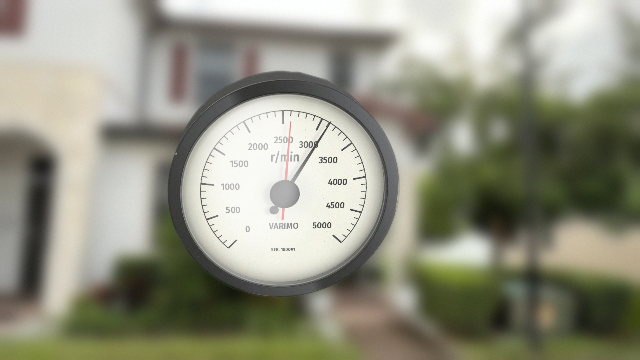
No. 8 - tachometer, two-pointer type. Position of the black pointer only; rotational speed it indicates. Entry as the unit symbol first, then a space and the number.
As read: rpm 3100
